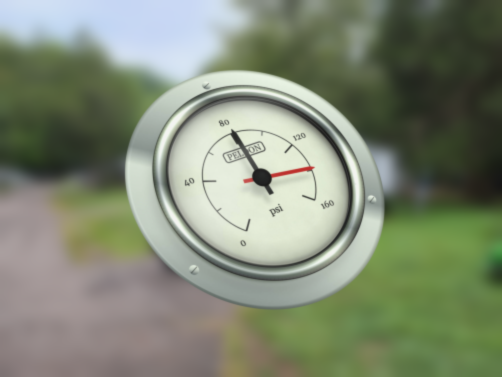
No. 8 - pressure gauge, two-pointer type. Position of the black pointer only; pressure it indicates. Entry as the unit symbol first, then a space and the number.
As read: psi 80
